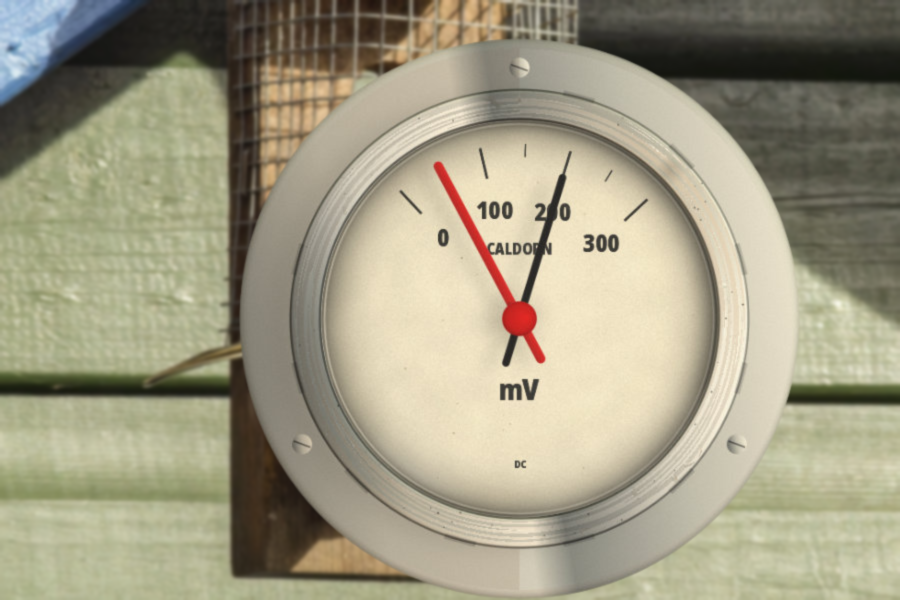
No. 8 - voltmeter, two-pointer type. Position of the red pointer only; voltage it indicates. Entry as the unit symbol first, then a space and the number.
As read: mV 50
